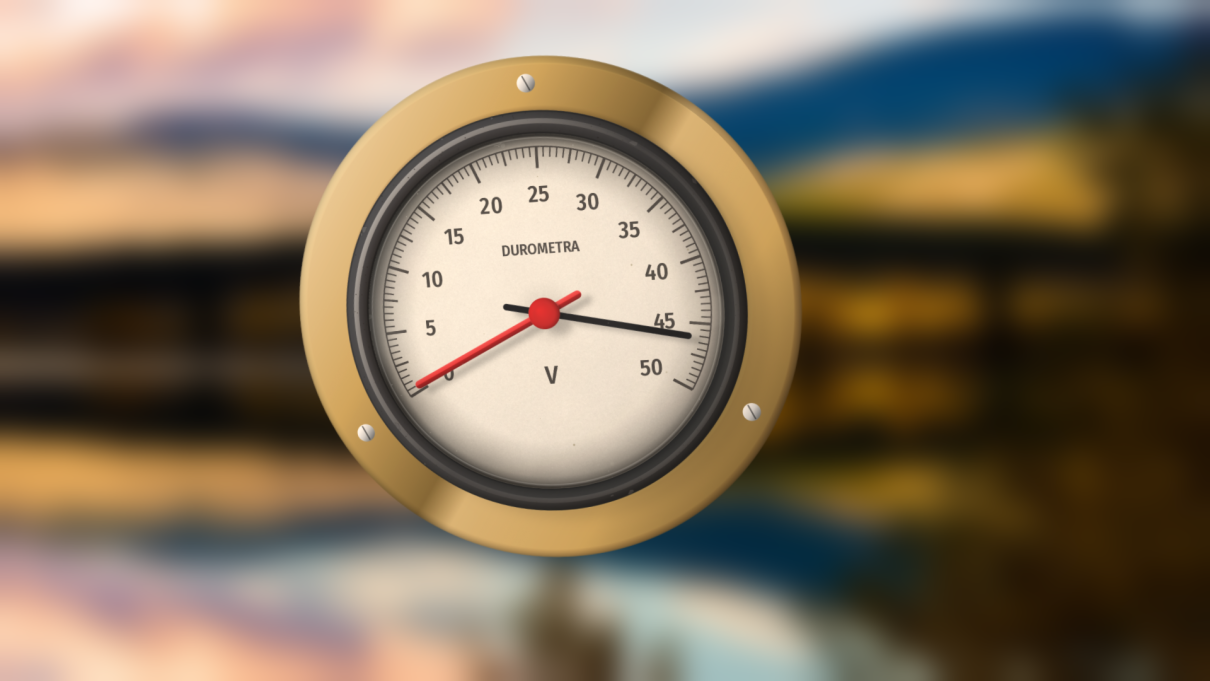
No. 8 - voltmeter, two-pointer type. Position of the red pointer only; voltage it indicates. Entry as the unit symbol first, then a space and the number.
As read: V 0.5
